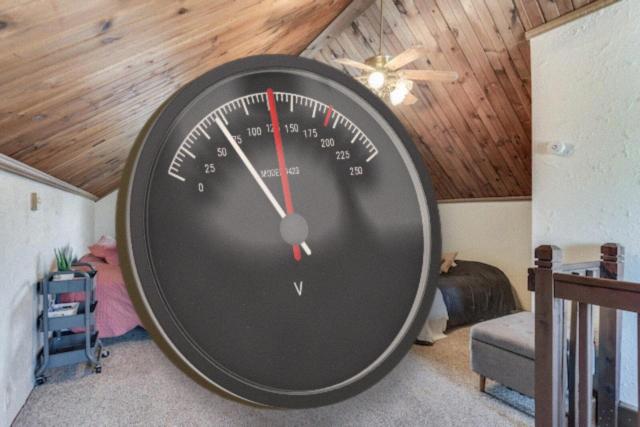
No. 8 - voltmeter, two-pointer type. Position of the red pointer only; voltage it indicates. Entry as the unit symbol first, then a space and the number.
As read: V 125
